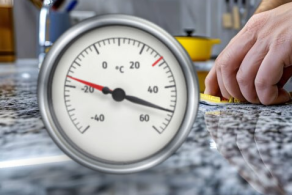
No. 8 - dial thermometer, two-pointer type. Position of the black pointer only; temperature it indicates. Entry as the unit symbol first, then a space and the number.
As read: °C 50
